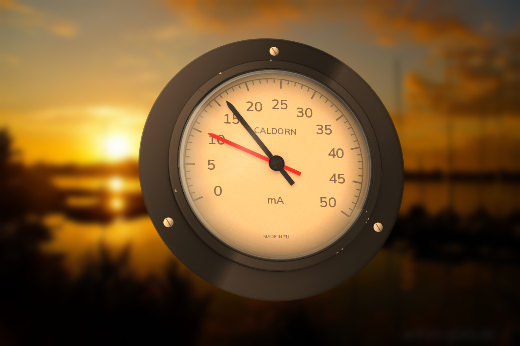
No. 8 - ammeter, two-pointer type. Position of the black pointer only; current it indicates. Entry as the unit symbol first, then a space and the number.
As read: mA 16
